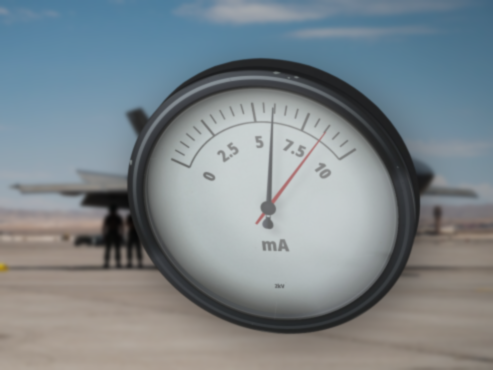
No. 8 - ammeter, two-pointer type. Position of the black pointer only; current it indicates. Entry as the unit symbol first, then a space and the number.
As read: mA 6
